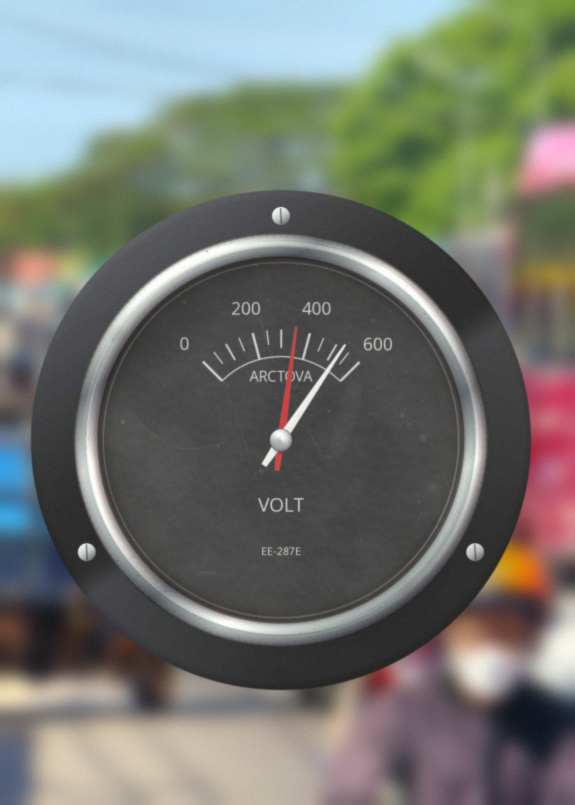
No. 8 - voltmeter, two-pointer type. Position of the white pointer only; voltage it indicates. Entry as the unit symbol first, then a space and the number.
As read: V 525
